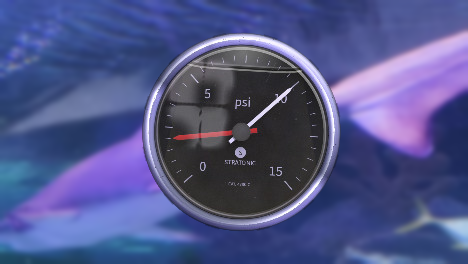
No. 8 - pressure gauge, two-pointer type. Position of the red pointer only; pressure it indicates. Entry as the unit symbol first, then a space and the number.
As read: psi 2
